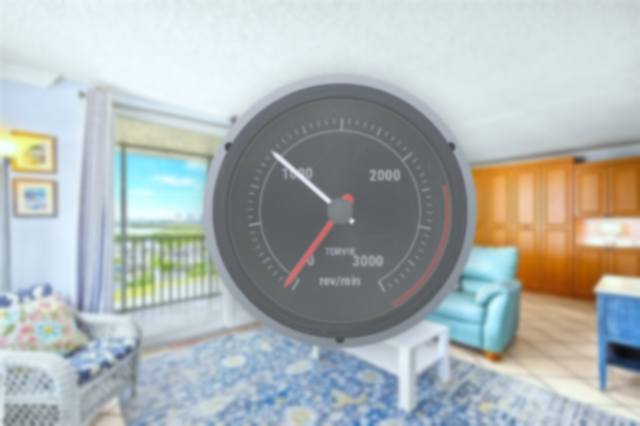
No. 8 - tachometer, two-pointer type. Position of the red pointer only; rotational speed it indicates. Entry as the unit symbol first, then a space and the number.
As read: rpm 50
